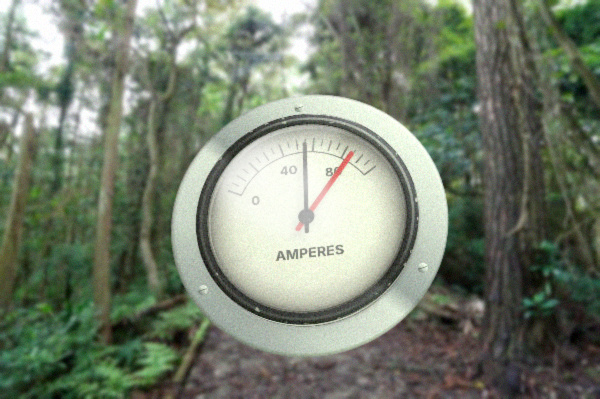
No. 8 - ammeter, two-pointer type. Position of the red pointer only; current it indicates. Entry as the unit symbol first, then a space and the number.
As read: A 85
